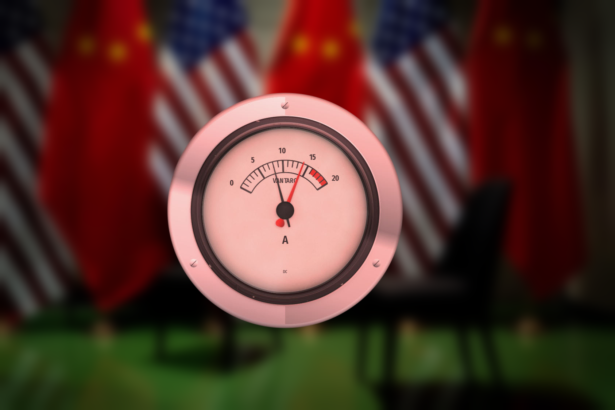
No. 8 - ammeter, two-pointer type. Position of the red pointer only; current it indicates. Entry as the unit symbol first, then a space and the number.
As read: A 14
